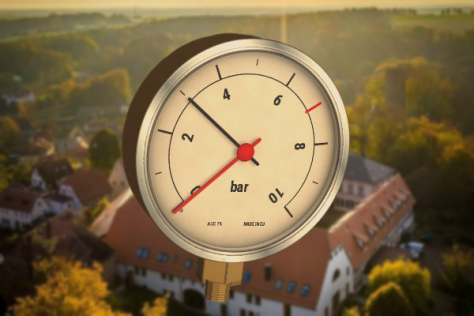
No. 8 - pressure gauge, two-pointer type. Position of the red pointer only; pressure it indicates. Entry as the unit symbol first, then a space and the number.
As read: bar 0
